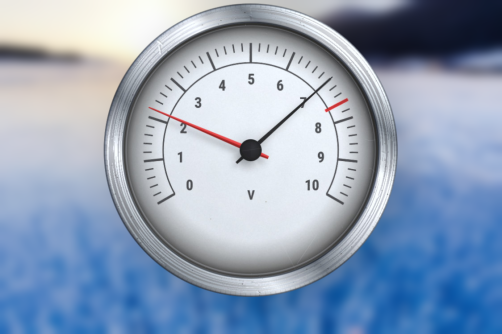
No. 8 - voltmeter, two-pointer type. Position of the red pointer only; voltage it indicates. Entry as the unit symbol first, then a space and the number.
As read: V 2.2
